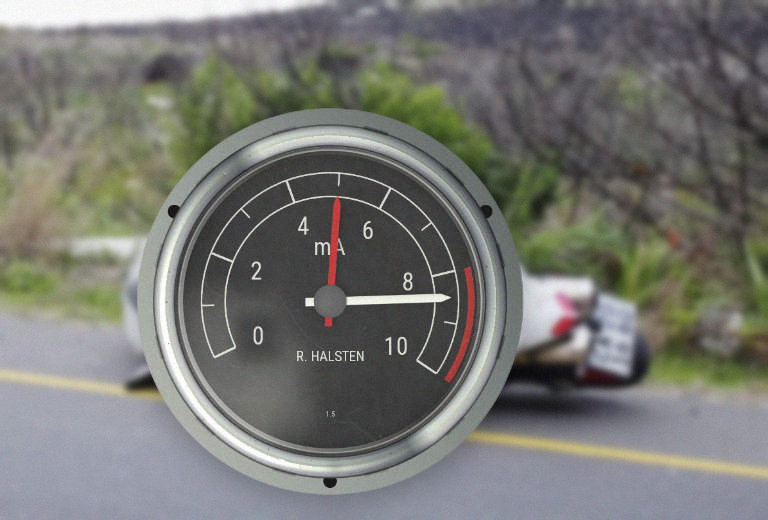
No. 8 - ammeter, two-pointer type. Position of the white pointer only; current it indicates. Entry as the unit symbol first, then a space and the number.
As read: mA 8.5
